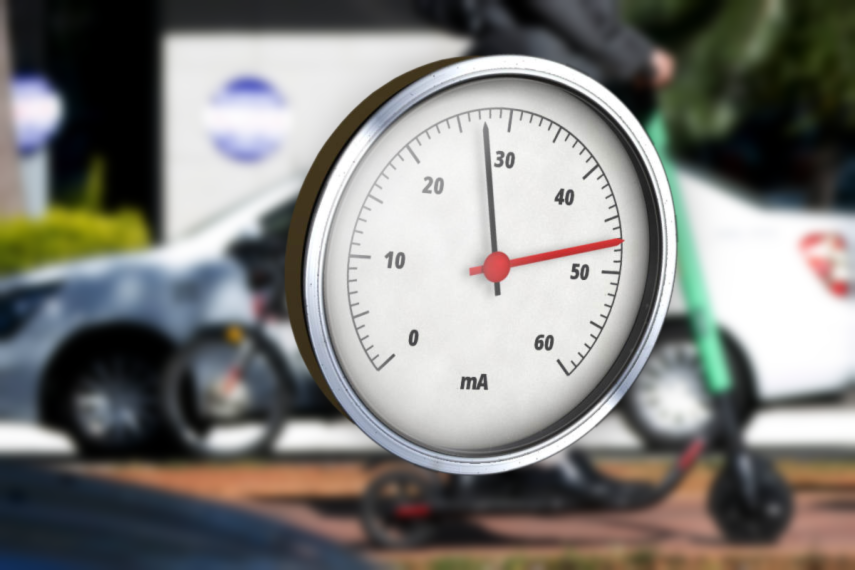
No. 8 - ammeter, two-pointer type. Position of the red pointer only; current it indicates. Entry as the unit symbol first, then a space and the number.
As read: mA 47
